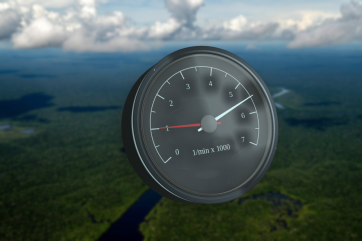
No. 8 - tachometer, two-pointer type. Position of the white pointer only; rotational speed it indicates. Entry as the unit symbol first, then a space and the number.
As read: rpm 5500
